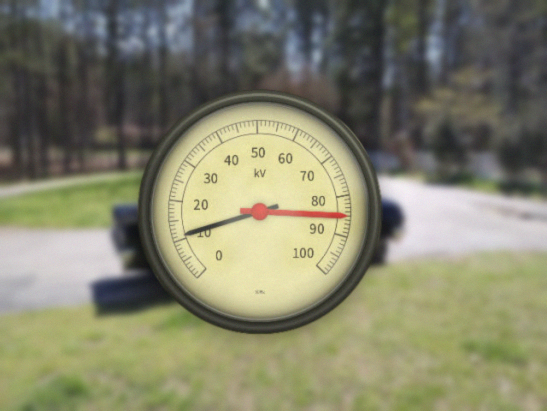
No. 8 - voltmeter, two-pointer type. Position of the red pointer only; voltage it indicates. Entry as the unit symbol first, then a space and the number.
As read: kV 85
